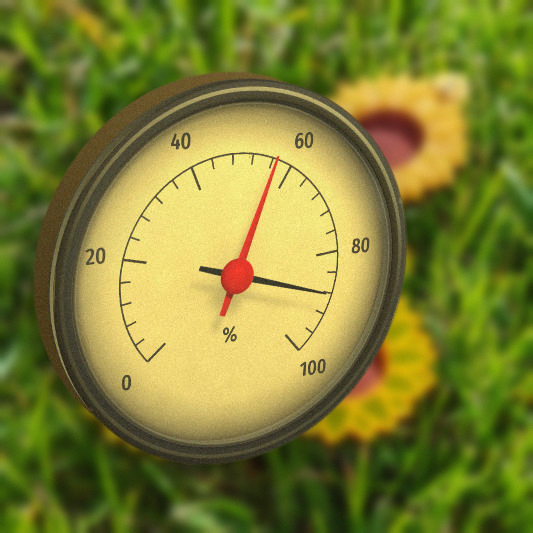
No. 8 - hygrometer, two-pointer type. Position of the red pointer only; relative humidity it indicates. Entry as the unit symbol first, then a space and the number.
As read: % 56
